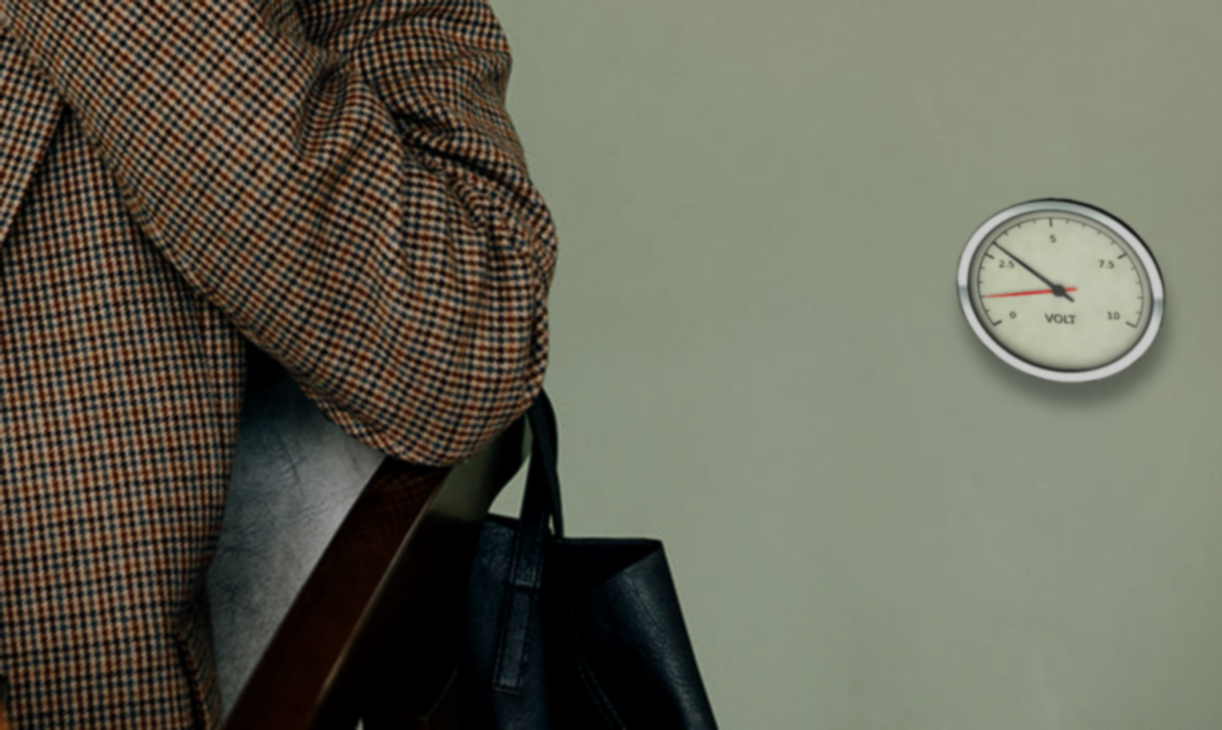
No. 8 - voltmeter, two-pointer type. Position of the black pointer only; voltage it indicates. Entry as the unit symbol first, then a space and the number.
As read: V 3
